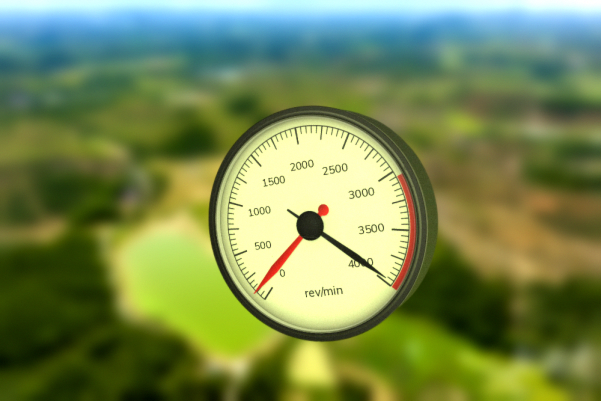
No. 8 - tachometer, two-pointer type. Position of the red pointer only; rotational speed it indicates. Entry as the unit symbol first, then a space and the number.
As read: rpm 100
